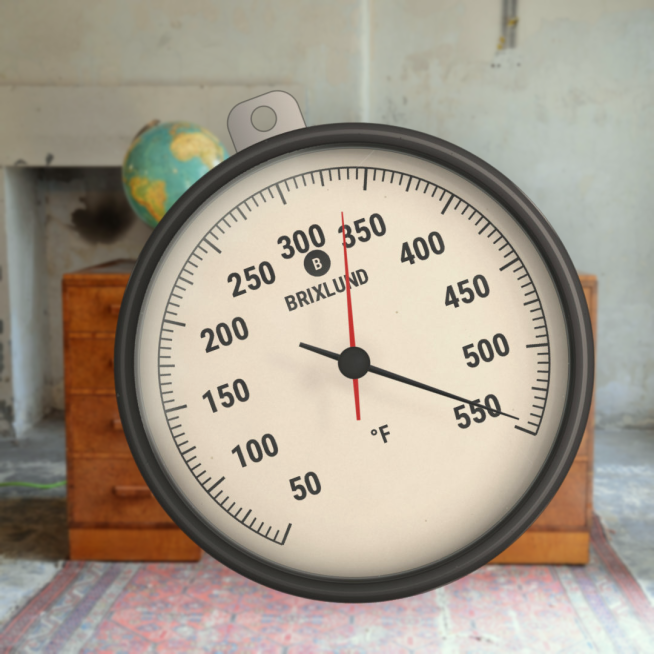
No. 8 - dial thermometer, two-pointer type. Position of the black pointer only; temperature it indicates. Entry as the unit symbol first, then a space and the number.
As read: °F 545
